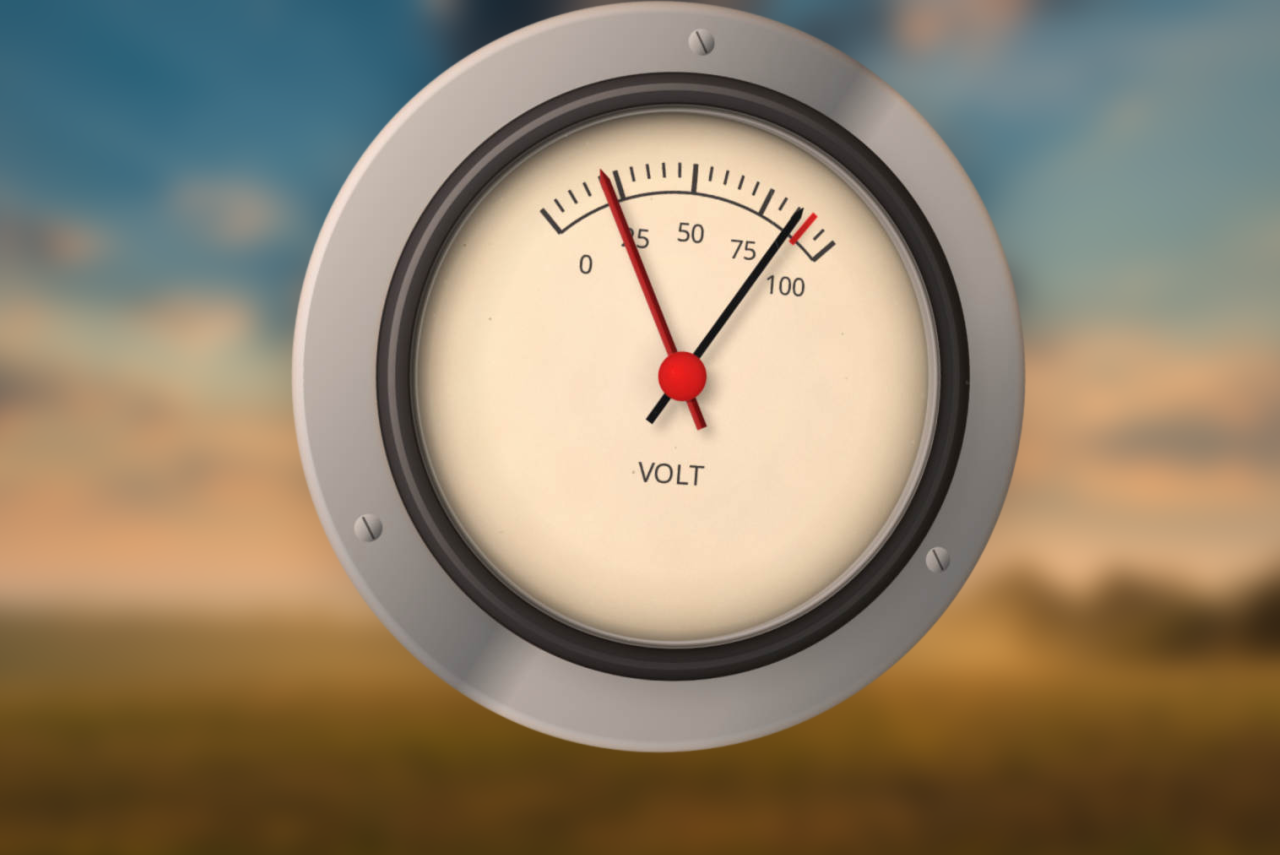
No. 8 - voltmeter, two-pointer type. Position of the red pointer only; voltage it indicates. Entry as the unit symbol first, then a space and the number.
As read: V 20
